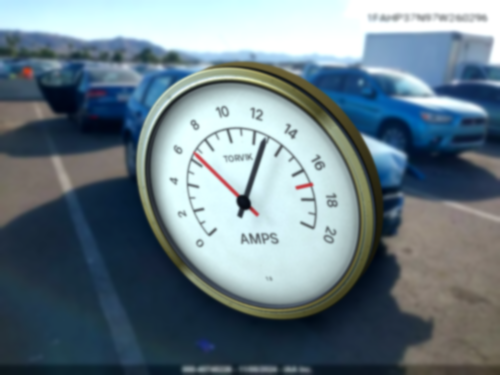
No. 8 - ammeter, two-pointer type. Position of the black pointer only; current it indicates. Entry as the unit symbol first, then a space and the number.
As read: A 13
